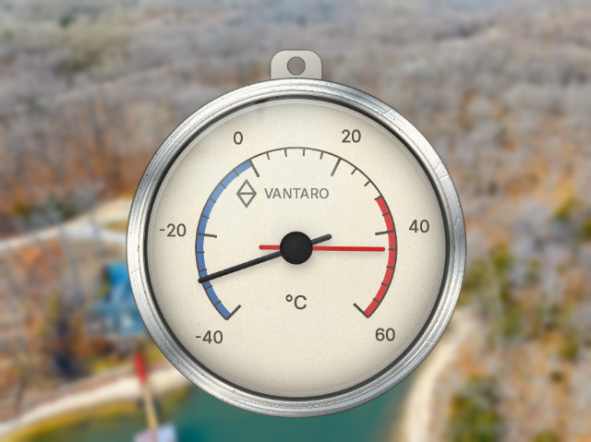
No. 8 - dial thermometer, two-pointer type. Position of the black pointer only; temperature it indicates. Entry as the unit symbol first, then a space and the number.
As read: °C -30
